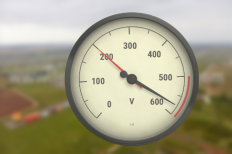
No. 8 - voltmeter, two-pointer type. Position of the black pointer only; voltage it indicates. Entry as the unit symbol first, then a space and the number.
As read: V 575
